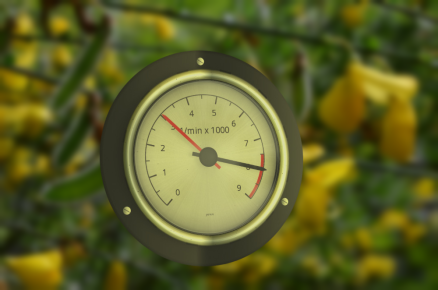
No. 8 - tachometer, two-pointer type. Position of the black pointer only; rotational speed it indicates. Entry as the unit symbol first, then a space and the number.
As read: rpm 8000
